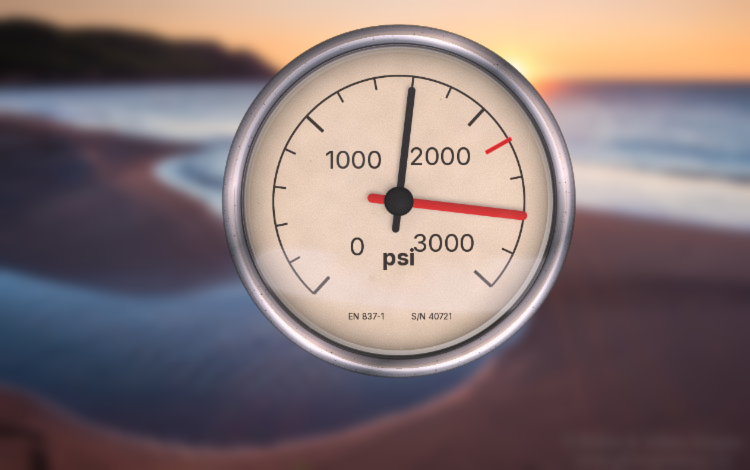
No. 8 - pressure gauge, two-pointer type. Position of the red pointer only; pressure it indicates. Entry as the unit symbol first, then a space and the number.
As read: psi 2600
